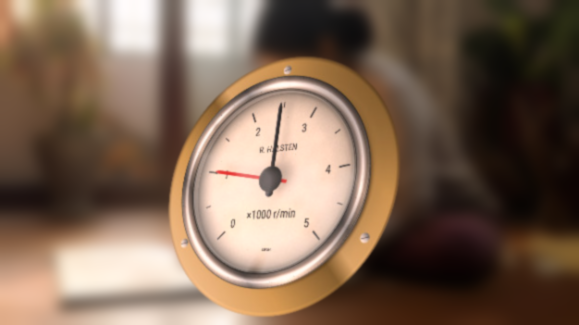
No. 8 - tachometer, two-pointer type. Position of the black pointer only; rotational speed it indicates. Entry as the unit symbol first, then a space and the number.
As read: rpm 2500
